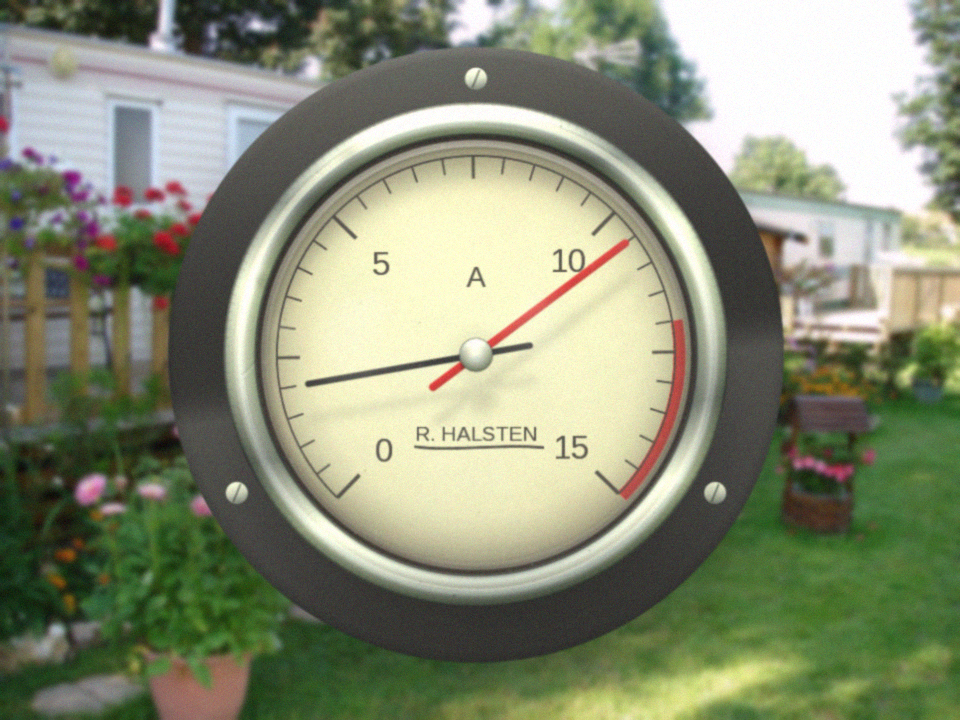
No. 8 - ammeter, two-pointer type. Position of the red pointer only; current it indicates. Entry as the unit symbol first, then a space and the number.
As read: A 10.5
